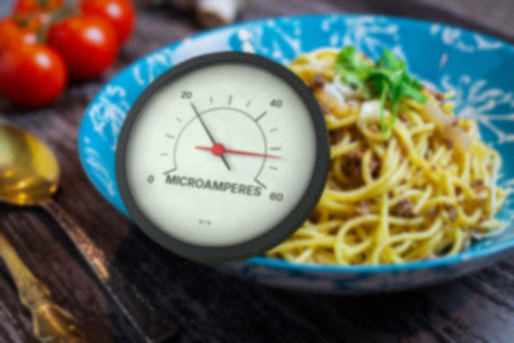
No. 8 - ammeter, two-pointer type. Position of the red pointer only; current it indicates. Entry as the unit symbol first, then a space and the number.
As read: µA 52.5
